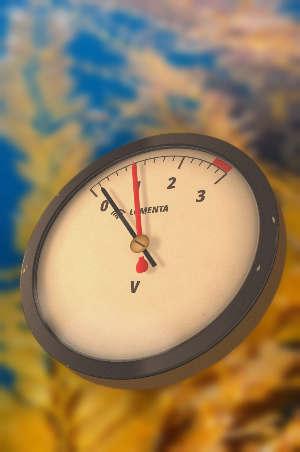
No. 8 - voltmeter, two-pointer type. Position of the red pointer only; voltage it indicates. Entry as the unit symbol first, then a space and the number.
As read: V 1
